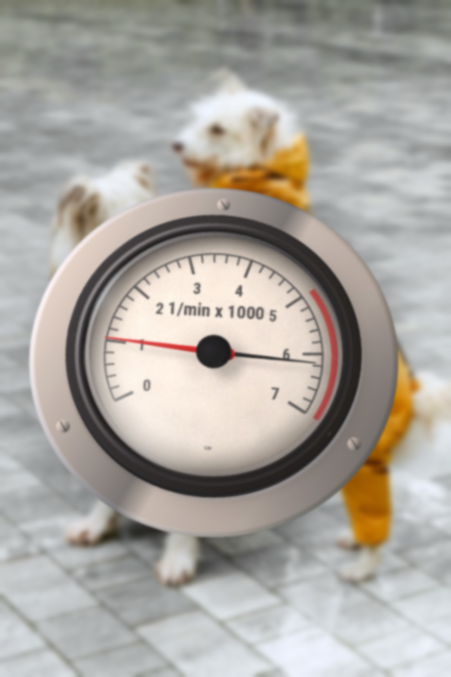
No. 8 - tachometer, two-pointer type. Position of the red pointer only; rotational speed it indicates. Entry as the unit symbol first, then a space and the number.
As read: rpm 1000
